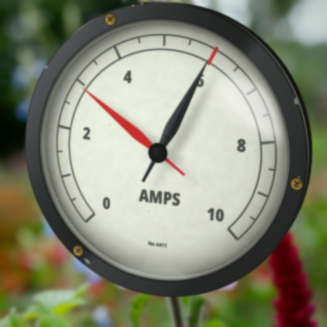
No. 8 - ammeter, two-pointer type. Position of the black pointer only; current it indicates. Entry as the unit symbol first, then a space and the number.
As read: A 6
